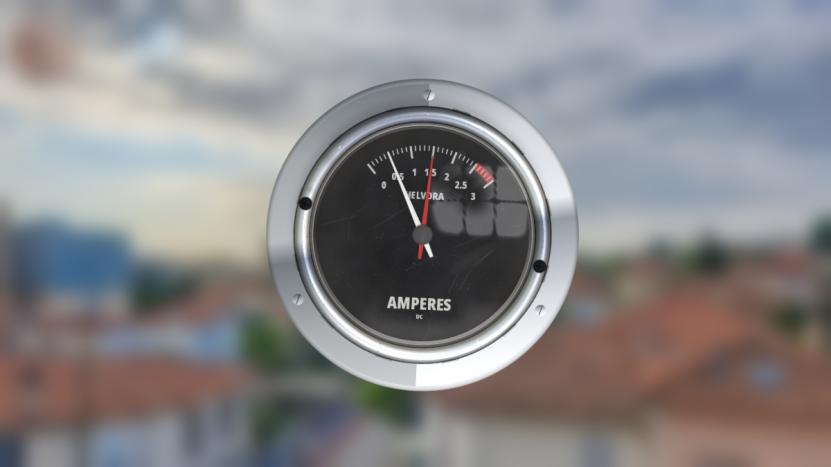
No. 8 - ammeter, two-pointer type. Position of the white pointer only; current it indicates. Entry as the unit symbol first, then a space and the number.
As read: A 0.5
